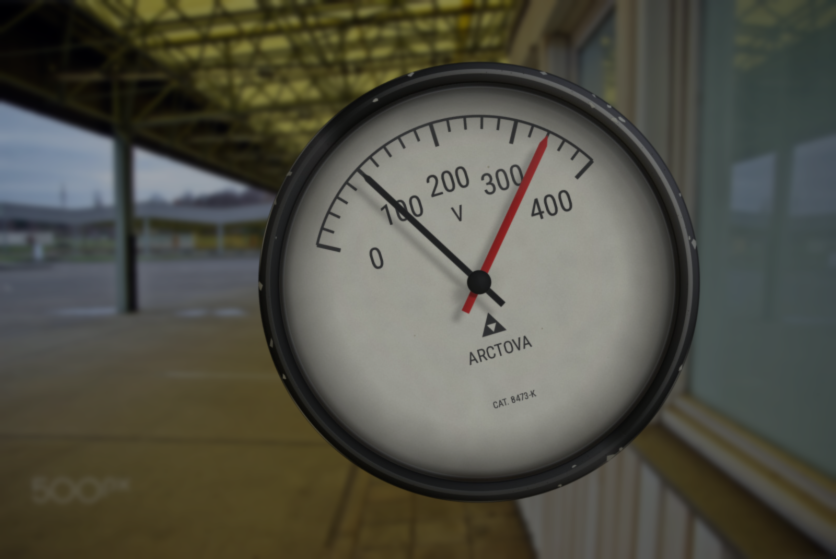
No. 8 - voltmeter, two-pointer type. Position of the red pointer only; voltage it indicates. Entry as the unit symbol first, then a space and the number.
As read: V 340
